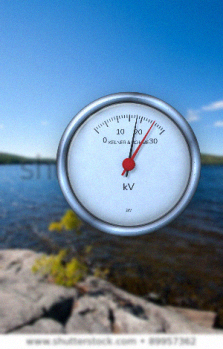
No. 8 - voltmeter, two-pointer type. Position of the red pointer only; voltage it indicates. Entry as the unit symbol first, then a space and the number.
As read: kV 25
